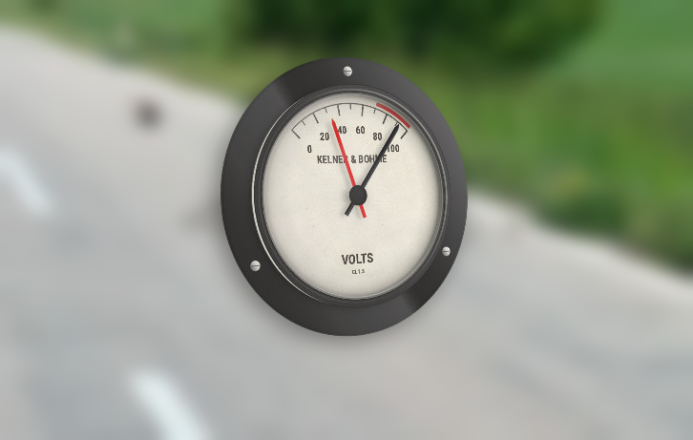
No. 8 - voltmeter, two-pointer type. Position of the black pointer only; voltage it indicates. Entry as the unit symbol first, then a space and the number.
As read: V 90
